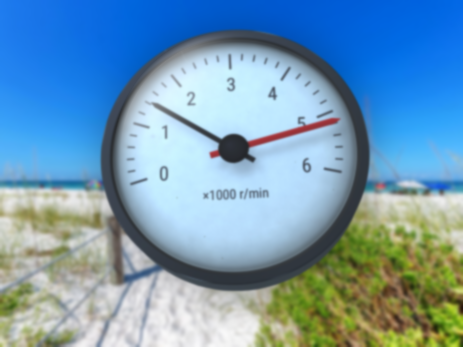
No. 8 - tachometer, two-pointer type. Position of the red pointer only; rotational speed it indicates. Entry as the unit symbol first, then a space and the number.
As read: rpm 5200
